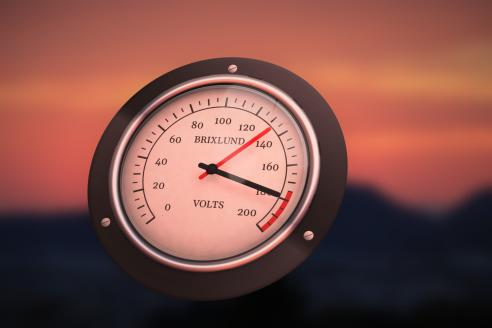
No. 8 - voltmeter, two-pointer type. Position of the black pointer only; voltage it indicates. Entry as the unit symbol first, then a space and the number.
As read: V 180
